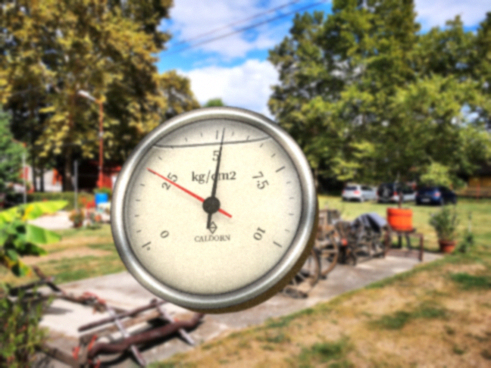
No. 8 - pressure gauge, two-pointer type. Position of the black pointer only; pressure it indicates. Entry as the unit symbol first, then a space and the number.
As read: kg/cm² 5.25
